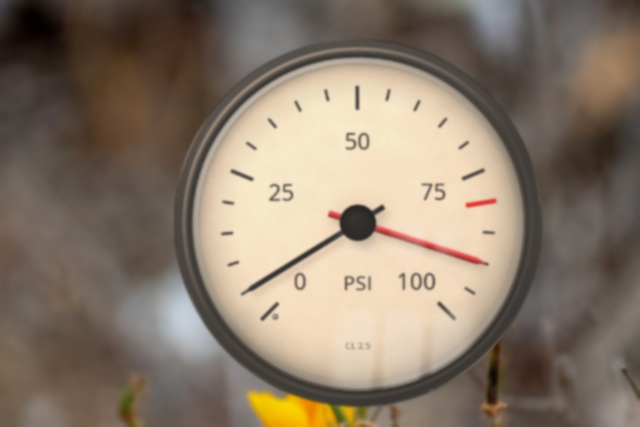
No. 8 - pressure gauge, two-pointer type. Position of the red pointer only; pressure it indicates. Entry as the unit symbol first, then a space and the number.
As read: psi 90
